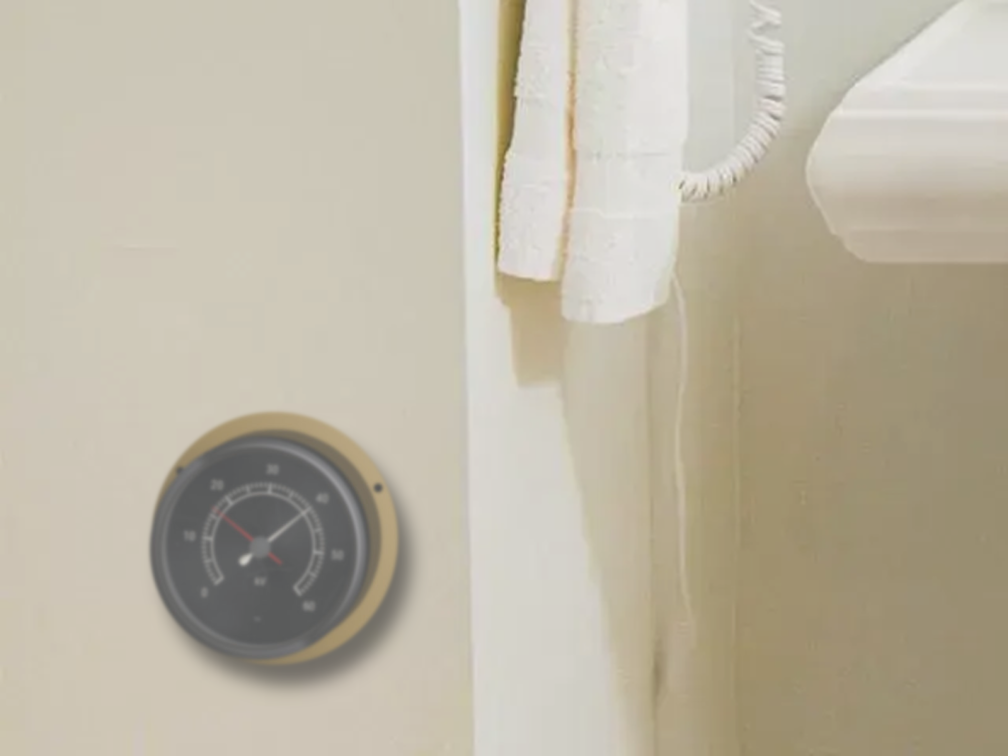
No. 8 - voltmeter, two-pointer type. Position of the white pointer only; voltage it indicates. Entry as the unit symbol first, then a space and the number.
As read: kV 40
